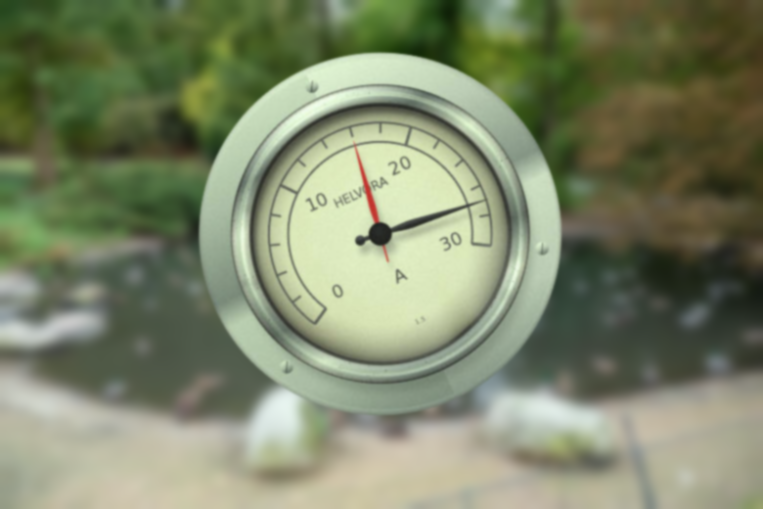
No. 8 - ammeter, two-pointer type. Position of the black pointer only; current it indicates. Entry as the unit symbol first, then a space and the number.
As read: A 27
